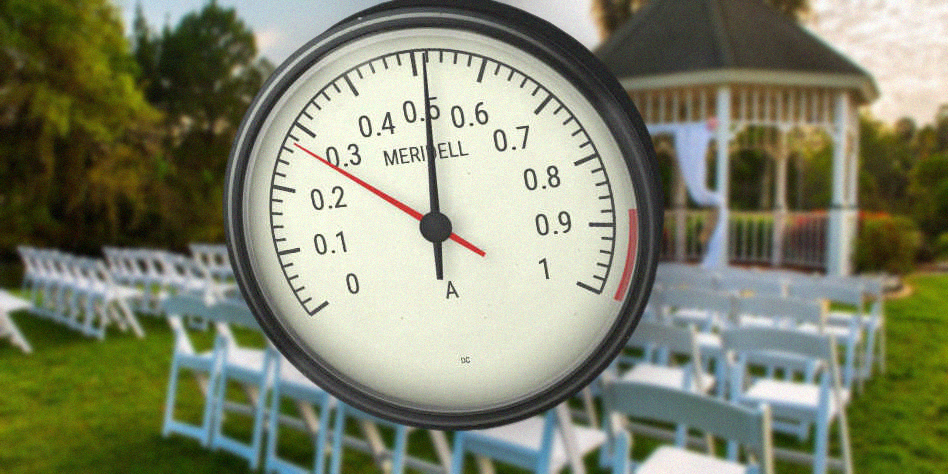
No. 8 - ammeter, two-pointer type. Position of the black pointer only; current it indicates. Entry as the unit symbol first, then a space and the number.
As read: A 0.52
